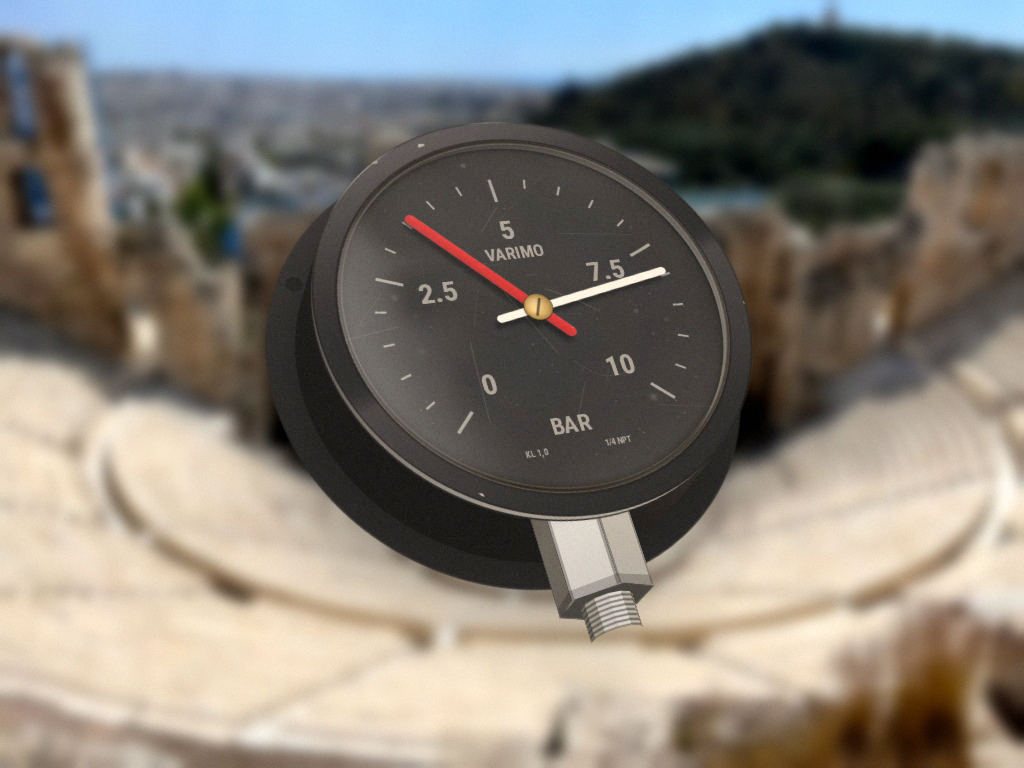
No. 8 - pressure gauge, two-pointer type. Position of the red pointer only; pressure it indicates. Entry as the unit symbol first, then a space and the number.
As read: bar 3.5
